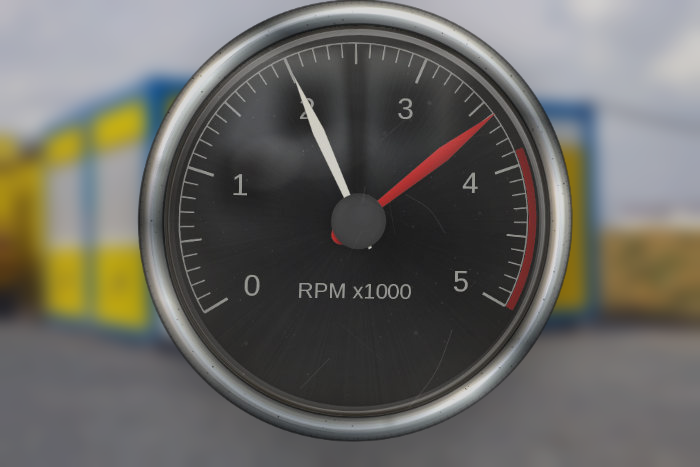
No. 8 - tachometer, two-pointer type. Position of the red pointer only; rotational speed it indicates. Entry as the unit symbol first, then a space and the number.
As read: rpm 3600
